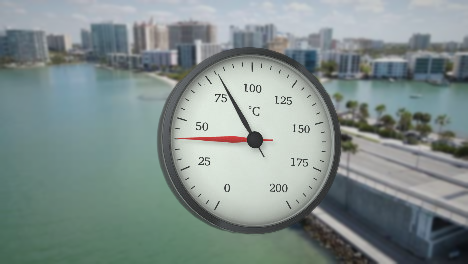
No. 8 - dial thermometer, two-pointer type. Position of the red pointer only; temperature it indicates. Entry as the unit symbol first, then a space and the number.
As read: °C 40
